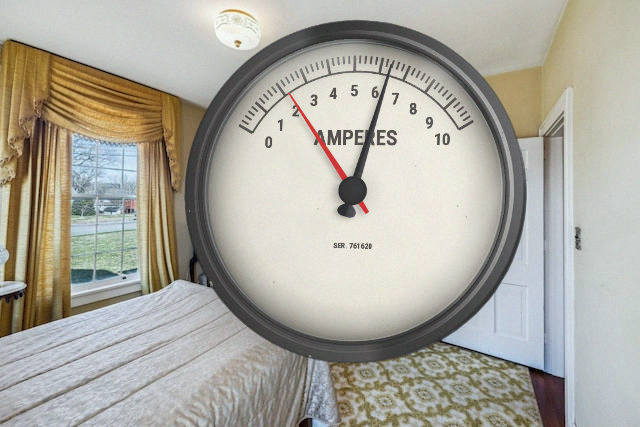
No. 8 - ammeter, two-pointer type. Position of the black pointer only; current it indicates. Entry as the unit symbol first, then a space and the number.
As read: A 6.4
